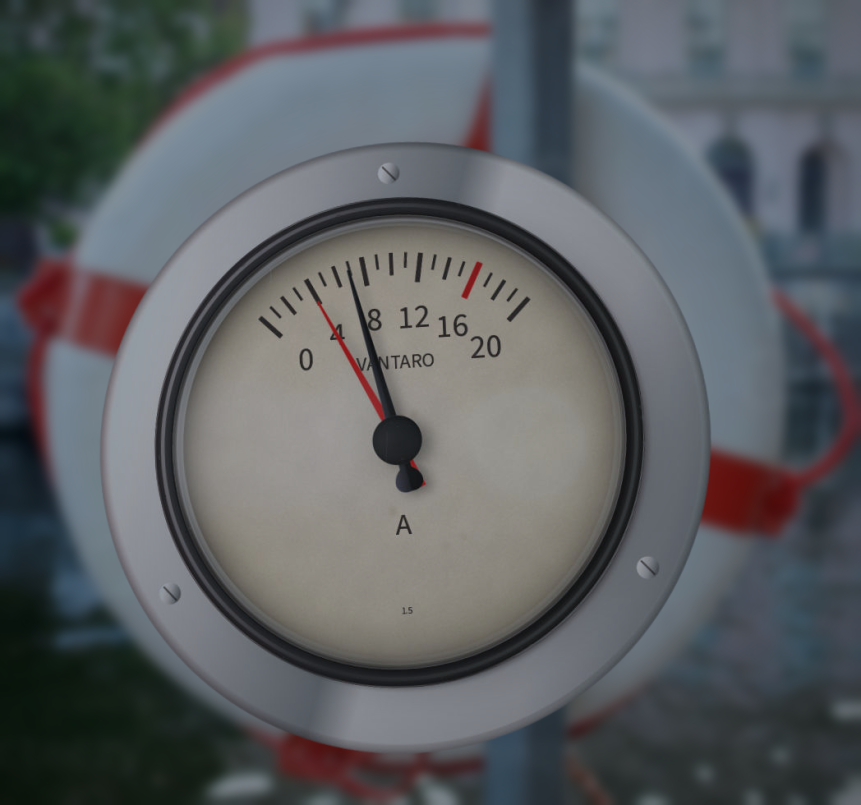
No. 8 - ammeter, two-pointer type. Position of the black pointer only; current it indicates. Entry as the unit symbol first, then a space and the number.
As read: A 7
